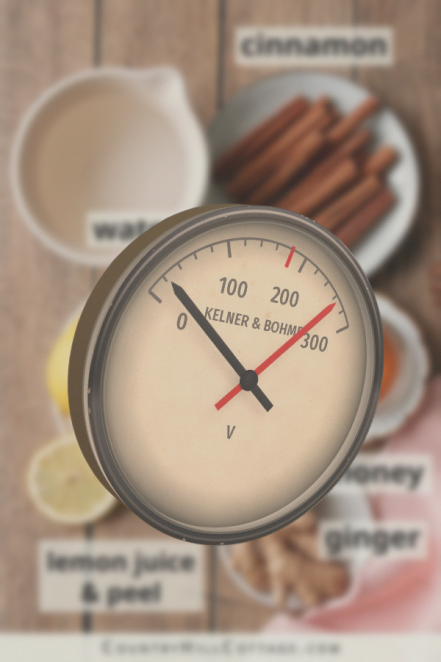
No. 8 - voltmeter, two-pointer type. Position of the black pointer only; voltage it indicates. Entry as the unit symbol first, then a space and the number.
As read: V 20
